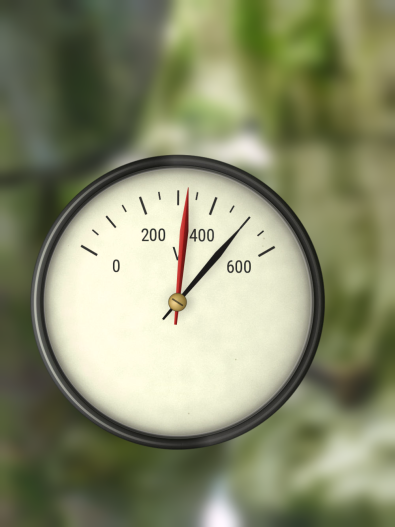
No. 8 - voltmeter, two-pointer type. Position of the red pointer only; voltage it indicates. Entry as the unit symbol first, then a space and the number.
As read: V 325
